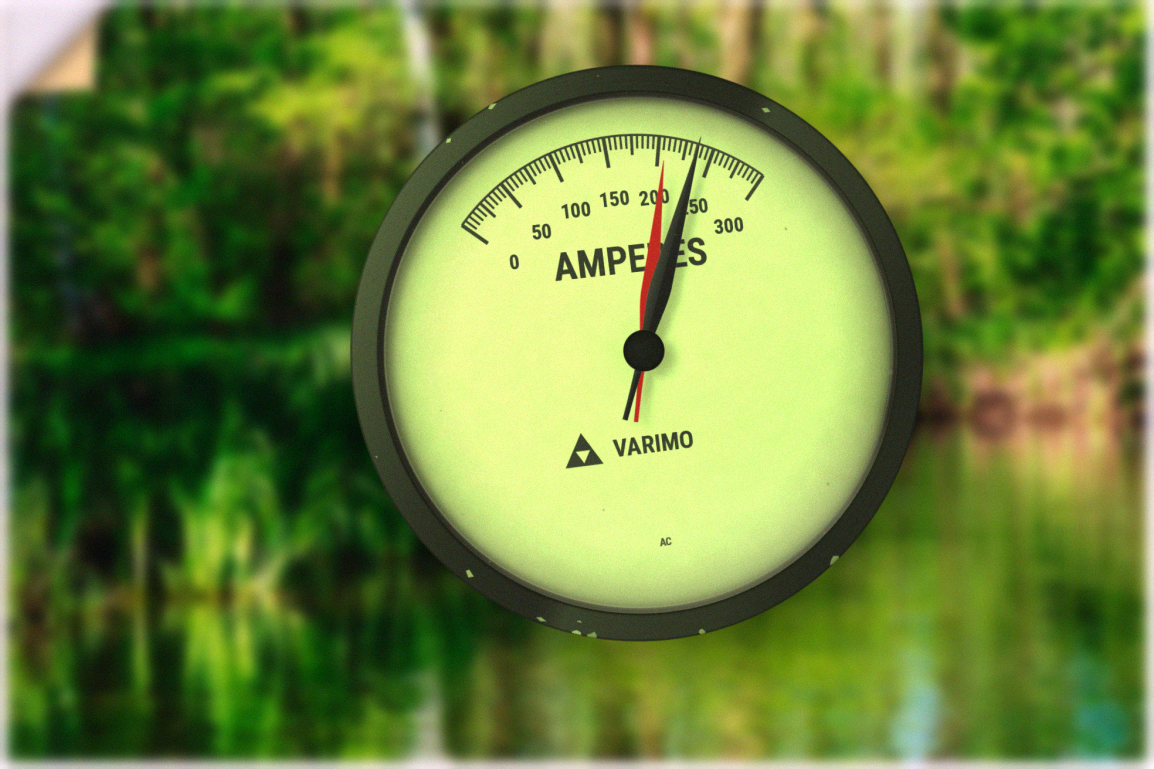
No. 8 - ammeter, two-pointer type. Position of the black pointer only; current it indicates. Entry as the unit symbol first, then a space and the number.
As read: A 235
